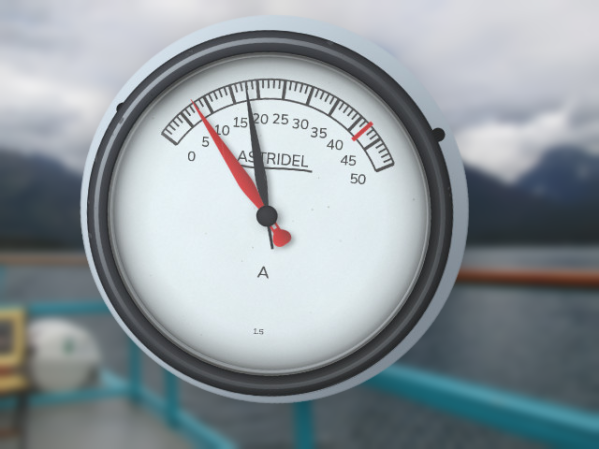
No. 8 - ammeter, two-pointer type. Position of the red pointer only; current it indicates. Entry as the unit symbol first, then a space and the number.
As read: A 8
